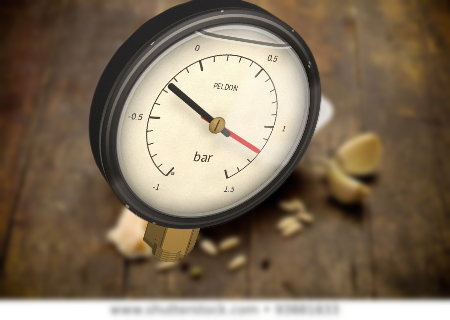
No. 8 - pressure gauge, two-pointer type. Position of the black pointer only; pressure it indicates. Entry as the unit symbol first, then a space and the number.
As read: bar -0.25
